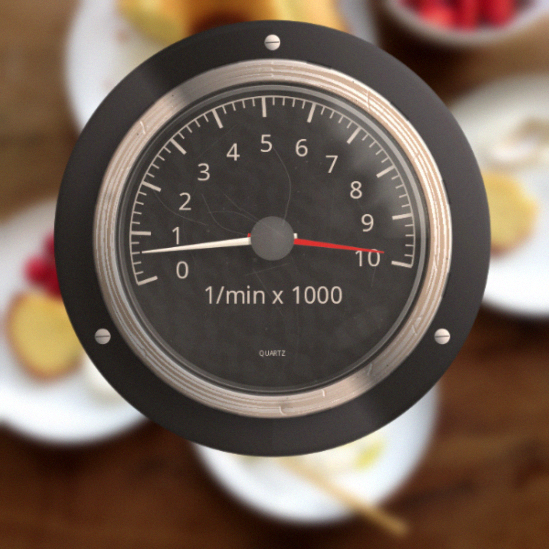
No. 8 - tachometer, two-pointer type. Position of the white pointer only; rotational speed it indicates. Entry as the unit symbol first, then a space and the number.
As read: rpm 600
